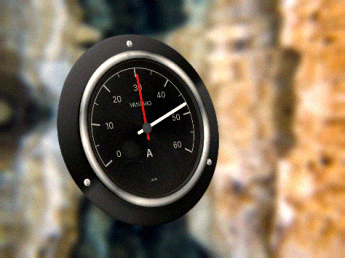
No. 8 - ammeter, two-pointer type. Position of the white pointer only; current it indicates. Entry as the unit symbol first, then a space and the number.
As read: A 47.5
